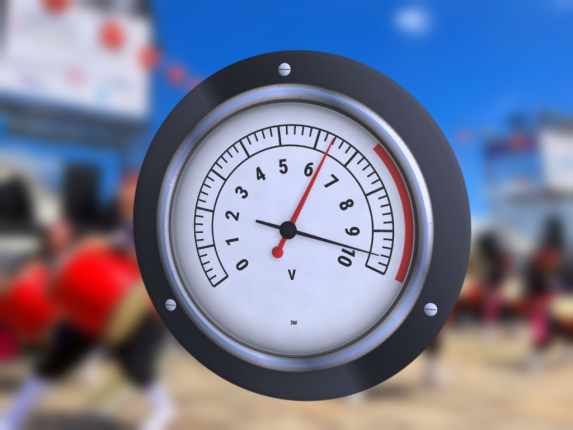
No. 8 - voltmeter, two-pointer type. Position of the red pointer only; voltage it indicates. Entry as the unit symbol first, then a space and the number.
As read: V 6.4
